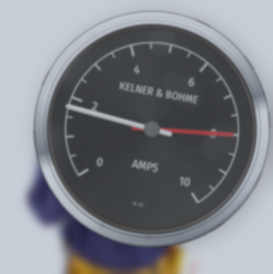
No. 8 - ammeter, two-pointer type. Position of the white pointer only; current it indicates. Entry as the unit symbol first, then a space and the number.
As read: A 1.75
